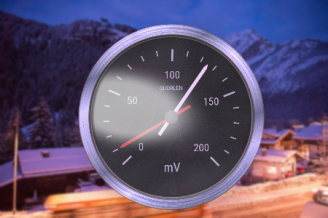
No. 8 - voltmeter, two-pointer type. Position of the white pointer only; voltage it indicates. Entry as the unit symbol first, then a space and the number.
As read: mV 125
